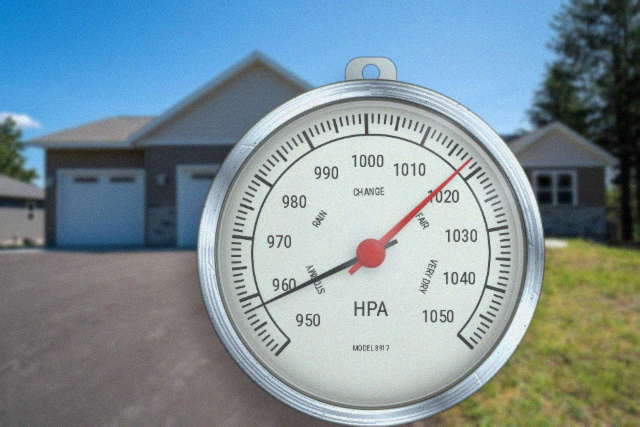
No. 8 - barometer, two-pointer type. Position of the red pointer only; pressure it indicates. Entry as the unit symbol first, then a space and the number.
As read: hPa 1018
